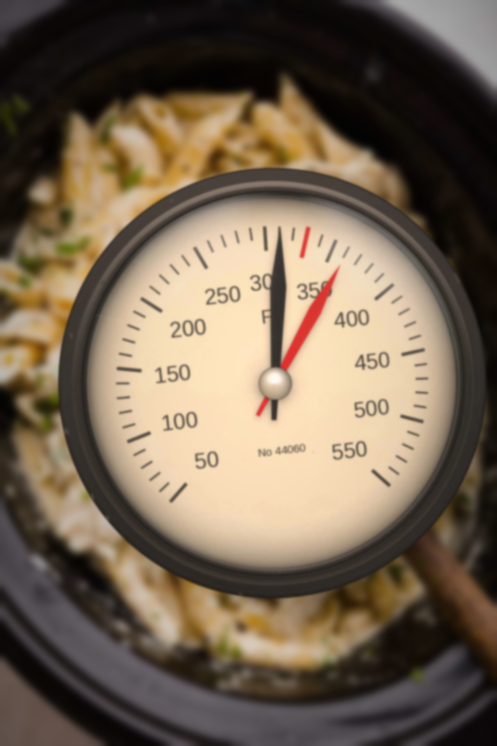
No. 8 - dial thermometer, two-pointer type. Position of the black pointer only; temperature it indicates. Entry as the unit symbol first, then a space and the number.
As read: °F 310
